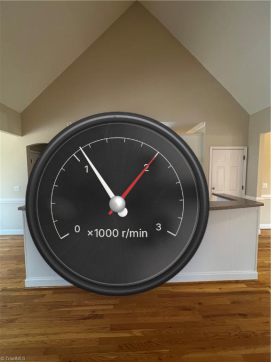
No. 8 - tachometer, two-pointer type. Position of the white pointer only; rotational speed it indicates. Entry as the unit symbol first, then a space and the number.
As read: rpm 1100
